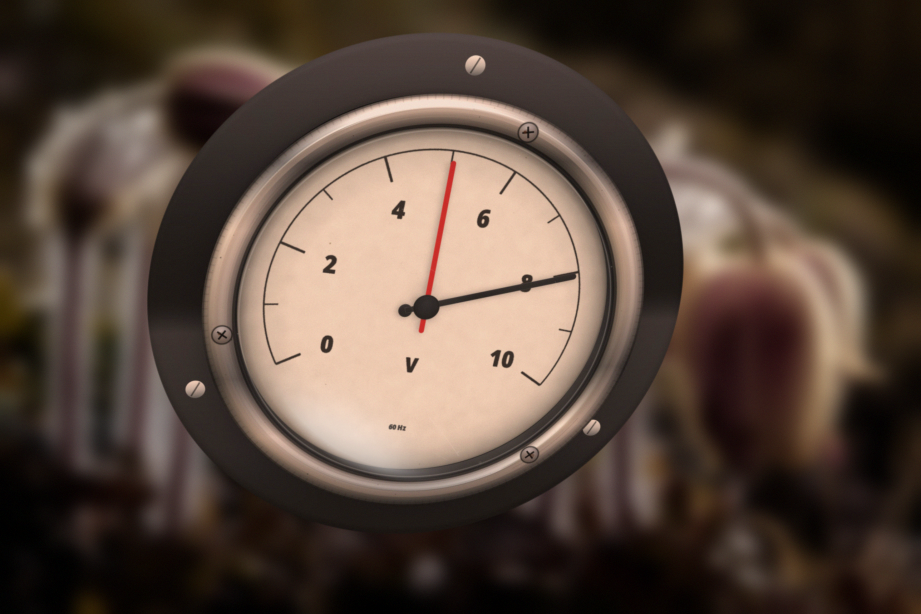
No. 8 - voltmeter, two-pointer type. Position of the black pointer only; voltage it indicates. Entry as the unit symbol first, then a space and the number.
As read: V 8
